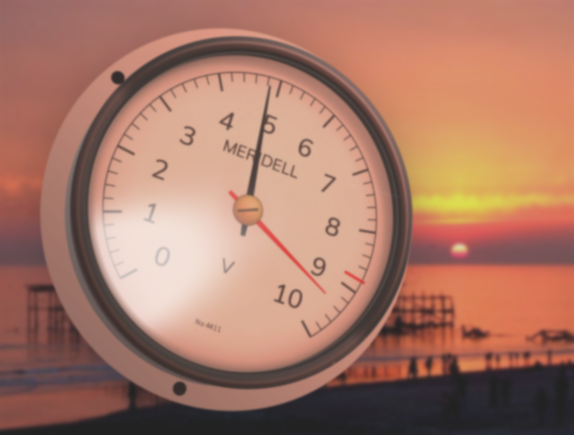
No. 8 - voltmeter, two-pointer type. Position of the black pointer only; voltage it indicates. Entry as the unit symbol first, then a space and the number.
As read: V 4.8
